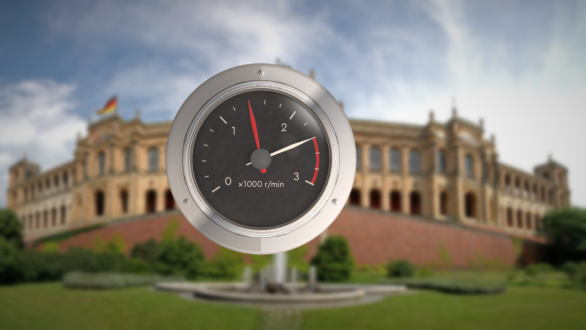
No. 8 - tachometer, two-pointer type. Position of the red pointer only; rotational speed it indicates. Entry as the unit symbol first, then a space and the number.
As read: rpm 1400
